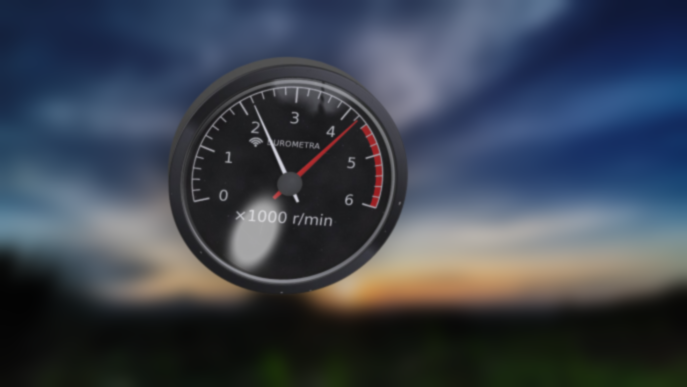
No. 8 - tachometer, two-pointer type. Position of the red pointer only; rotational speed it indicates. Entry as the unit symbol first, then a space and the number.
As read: rpm 4200
